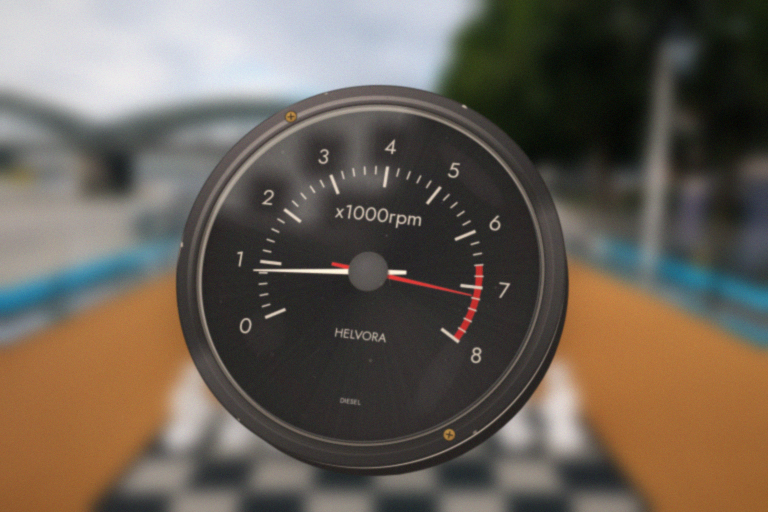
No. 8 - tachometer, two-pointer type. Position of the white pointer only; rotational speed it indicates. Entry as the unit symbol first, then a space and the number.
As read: rpm 800
